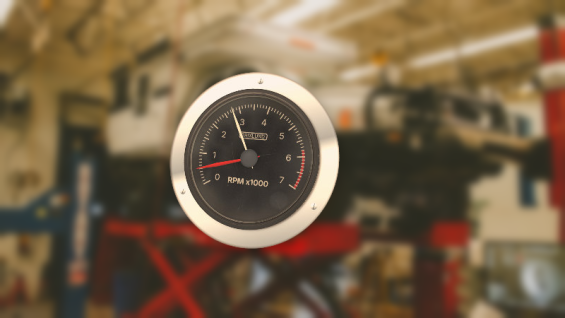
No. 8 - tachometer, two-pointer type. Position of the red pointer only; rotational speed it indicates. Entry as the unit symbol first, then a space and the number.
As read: rpm 500
